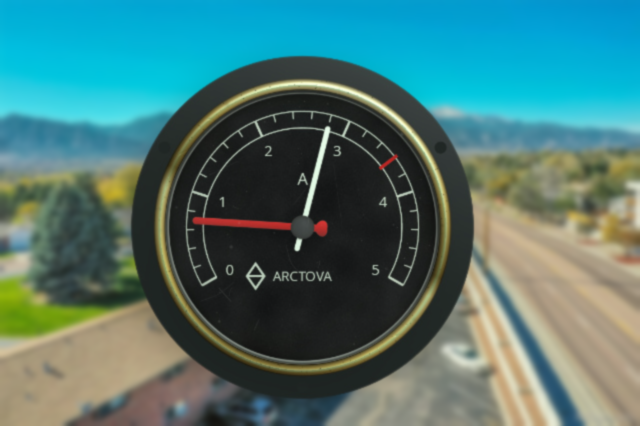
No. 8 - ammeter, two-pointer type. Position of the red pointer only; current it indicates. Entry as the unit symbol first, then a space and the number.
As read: A 0.7
